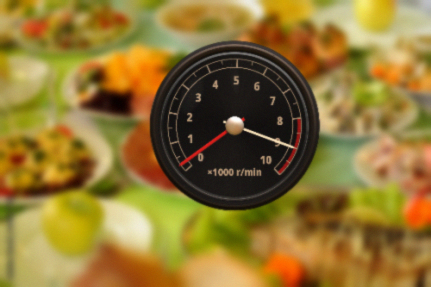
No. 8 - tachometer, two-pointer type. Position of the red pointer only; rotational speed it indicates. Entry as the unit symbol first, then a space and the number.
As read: rpm 250
